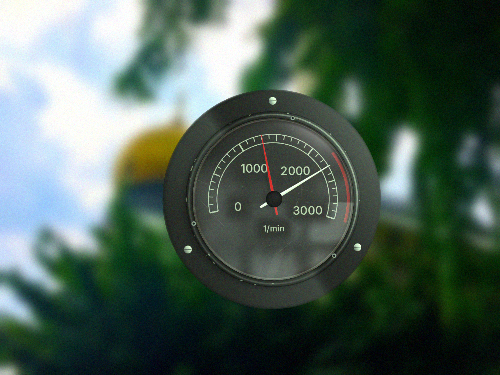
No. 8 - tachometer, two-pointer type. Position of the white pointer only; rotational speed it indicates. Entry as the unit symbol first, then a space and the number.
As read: rpm 2300
